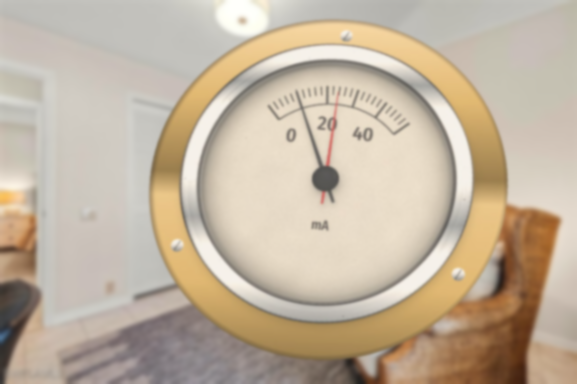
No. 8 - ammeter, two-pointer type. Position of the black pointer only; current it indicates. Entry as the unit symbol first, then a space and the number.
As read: mA 10
